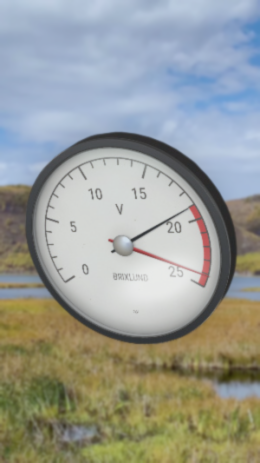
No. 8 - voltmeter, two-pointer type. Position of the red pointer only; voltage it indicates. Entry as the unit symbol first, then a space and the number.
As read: V 24
